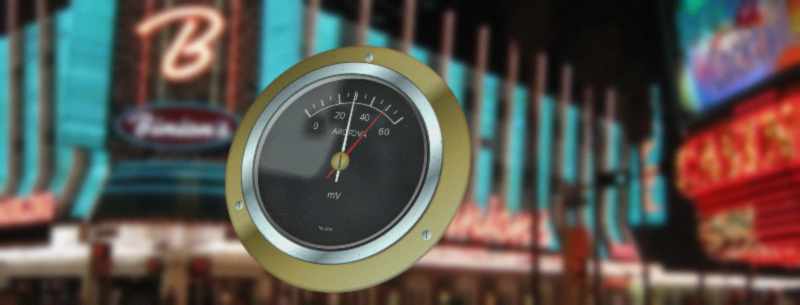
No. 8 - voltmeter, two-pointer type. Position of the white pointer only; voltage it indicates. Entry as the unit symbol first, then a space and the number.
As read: mV 30
